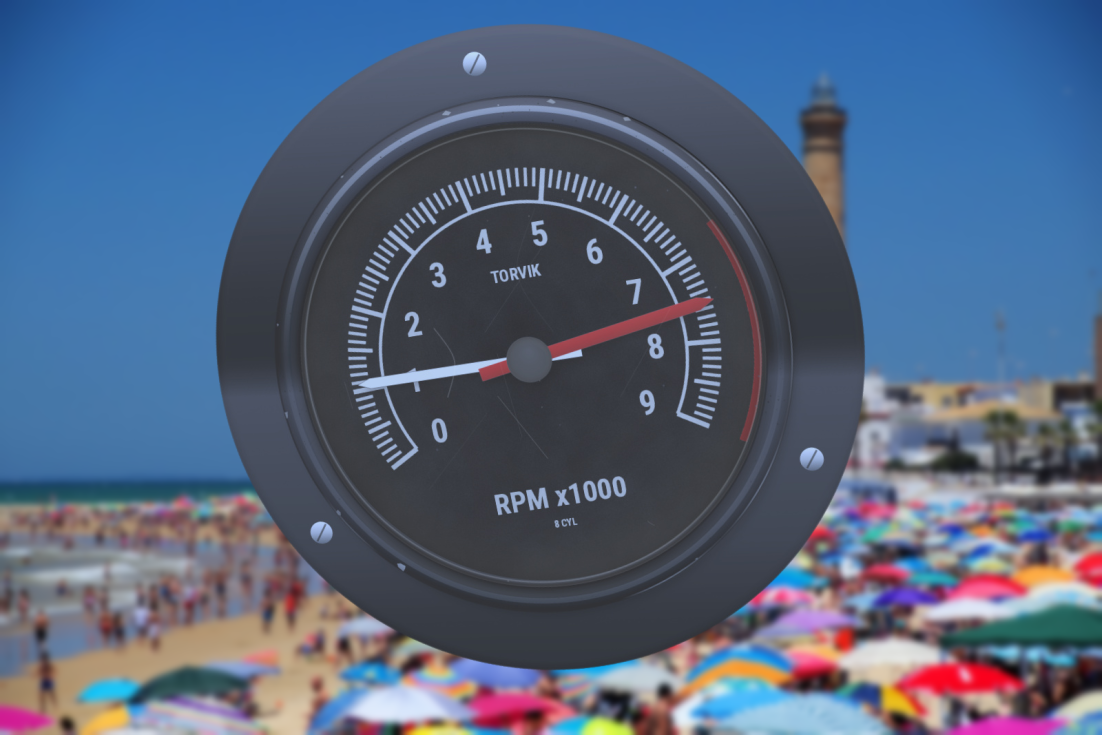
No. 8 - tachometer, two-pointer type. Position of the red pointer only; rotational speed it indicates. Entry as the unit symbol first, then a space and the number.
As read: rpm 7500
